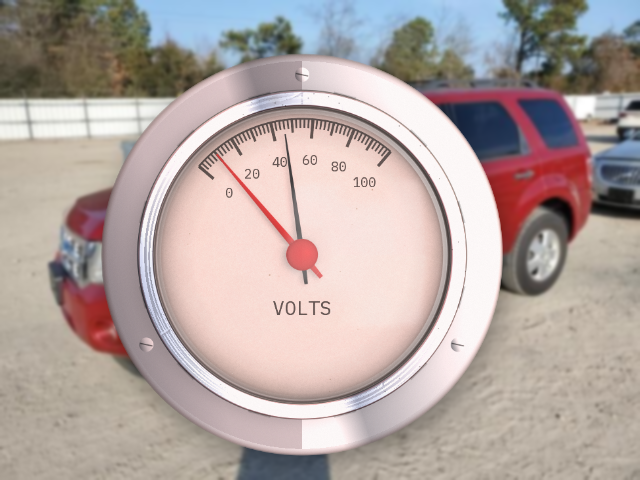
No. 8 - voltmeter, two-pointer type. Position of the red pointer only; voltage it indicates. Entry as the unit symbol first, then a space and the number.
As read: V 10
